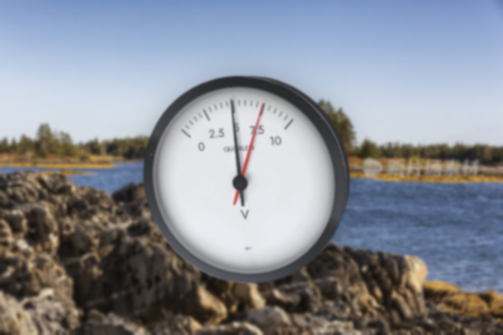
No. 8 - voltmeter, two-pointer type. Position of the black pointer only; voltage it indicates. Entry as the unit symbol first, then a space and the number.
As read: V 5
